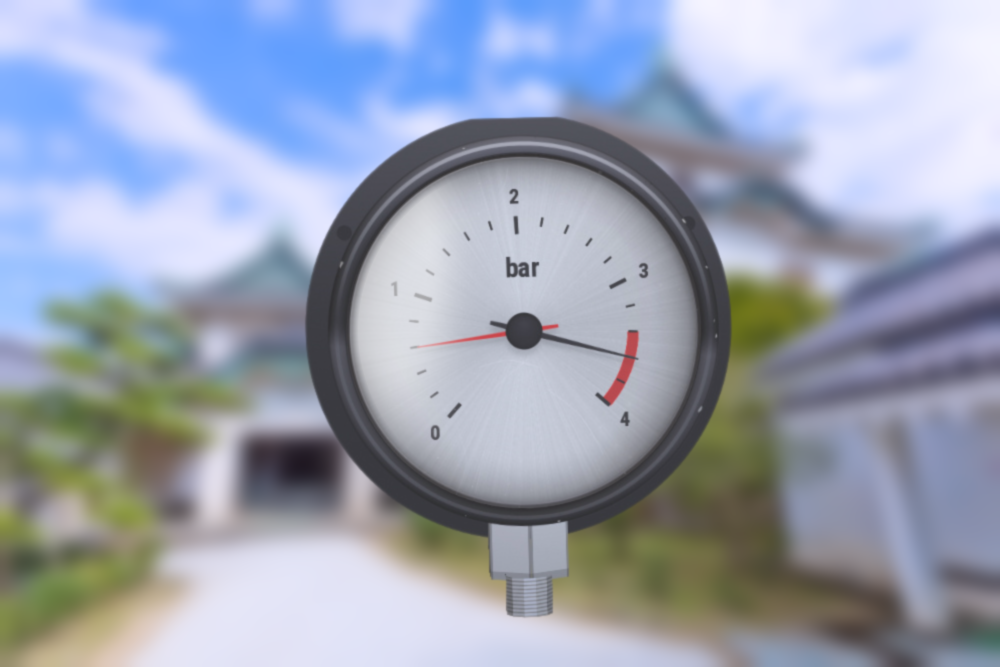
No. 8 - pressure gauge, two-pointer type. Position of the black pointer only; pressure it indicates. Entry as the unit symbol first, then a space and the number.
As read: bar 3.6
